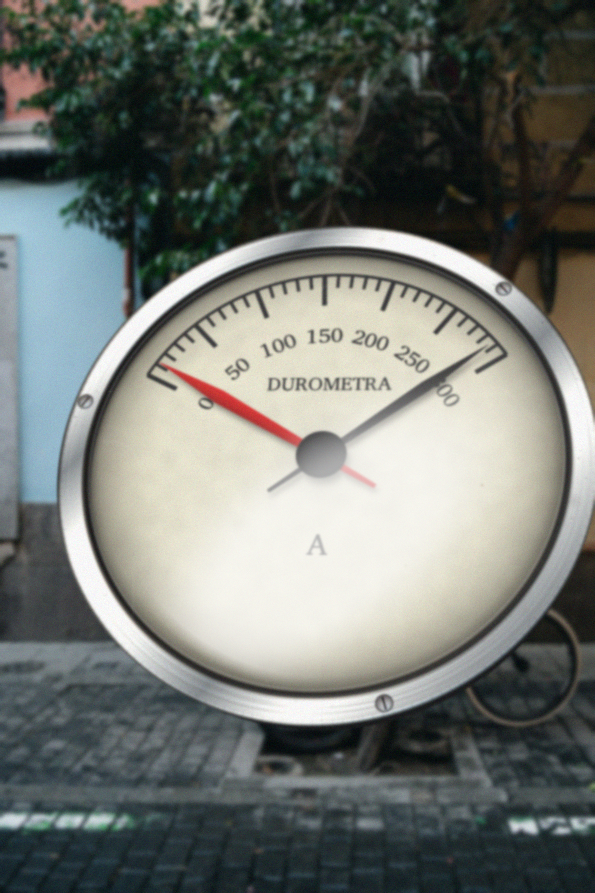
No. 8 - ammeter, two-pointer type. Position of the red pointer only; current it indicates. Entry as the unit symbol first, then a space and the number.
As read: A 10
